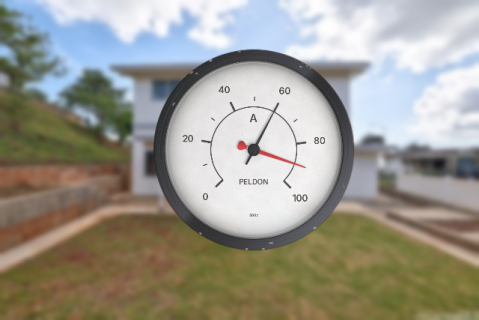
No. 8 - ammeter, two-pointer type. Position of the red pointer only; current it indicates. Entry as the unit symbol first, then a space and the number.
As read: A 90
